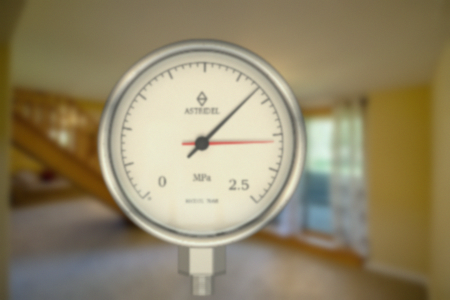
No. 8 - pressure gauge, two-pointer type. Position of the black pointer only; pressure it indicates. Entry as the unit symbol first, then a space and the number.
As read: MPa 1.65
